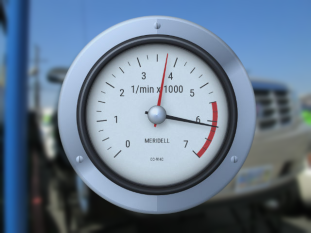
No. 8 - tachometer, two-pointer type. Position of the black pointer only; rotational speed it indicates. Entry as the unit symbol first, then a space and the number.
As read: rpm 6125
